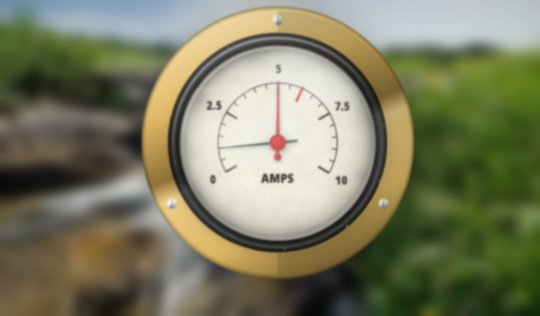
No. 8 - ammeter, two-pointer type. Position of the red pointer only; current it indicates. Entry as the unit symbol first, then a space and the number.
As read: A 5
